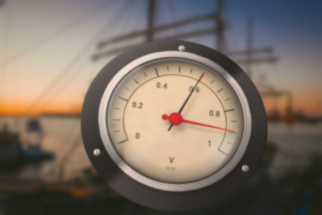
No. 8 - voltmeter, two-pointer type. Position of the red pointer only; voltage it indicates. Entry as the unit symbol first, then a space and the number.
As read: V 0.9
